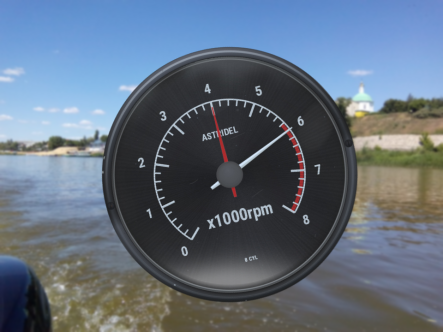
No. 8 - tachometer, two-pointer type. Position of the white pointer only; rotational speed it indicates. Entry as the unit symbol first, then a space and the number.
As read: rpm 6000
